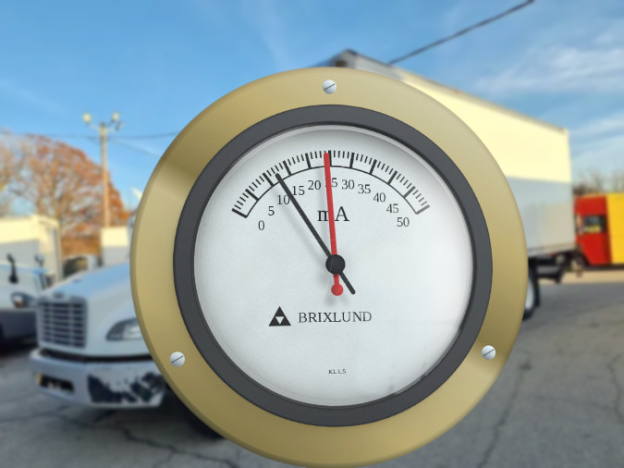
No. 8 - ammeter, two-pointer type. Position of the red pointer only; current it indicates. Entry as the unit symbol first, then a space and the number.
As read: mA 24
